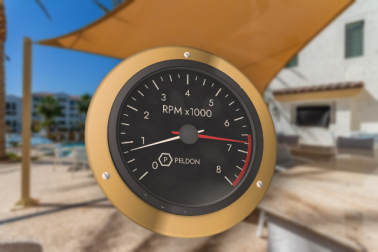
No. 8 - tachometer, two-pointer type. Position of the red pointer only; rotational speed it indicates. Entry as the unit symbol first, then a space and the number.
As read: rpm 6750
